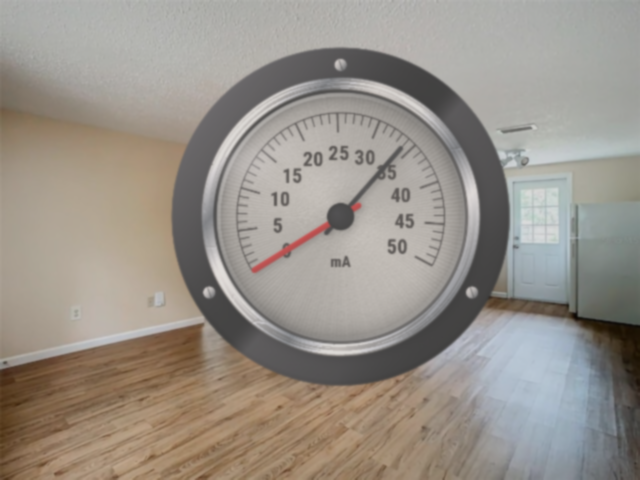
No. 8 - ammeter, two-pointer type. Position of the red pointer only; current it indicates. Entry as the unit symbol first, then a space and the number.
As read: mA 0
